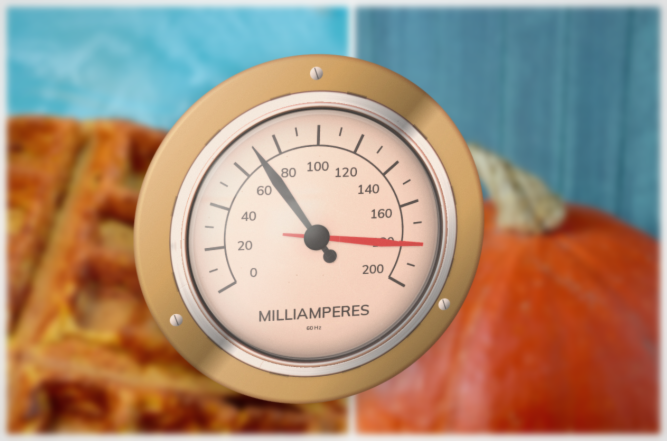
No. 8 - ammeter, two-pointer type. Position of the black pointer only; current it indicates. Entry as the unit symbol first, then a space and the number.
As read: mA 70
